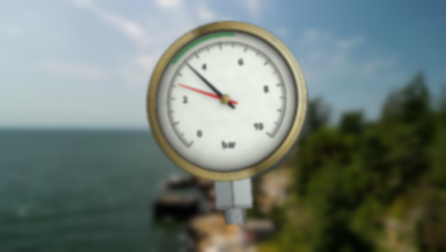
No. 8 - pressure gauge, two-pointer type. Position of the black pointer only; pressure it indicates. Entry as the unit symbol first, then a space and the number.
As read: bar 3.5
